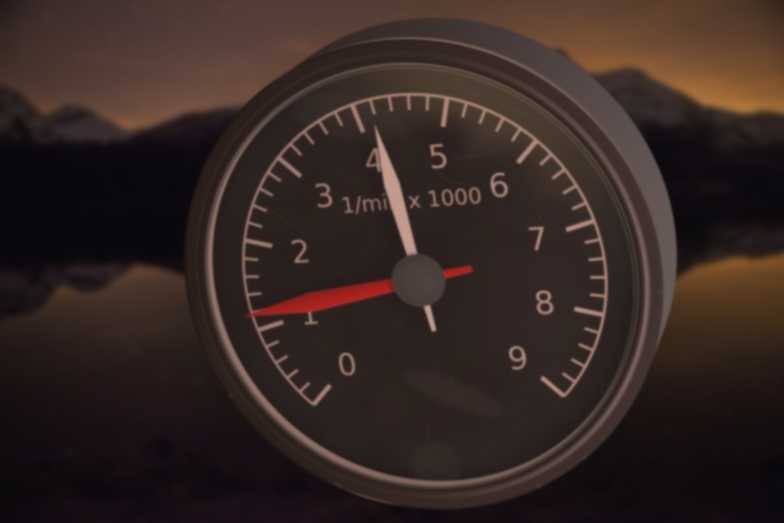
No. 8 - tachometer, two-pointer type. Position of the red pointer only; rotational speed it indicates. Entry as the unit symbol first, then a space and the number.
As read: rpm 1200
